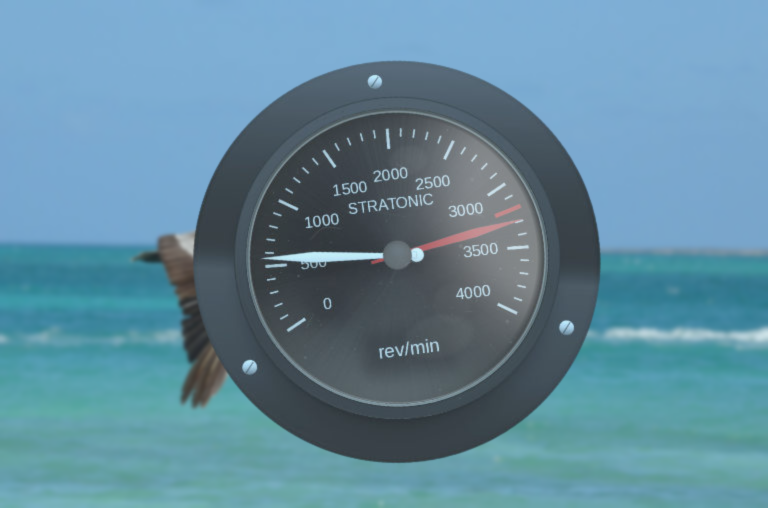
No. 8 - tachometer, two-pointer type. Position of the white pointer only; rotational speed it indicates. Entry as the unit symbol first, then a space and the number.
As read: rpm 550
